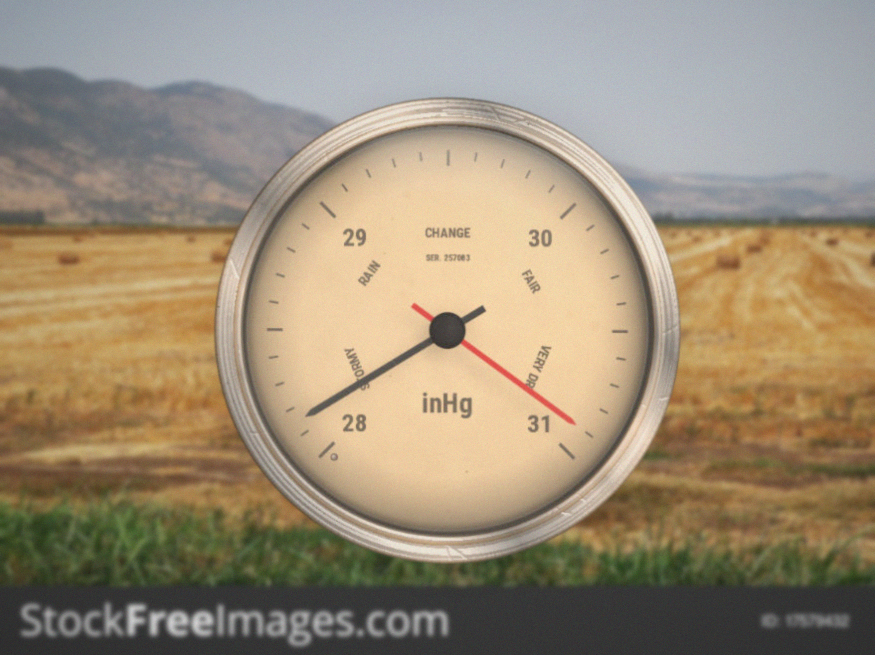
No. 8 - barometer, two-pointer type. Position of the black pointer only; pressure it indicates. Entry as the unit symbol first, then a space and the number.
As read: inHg 28.15
